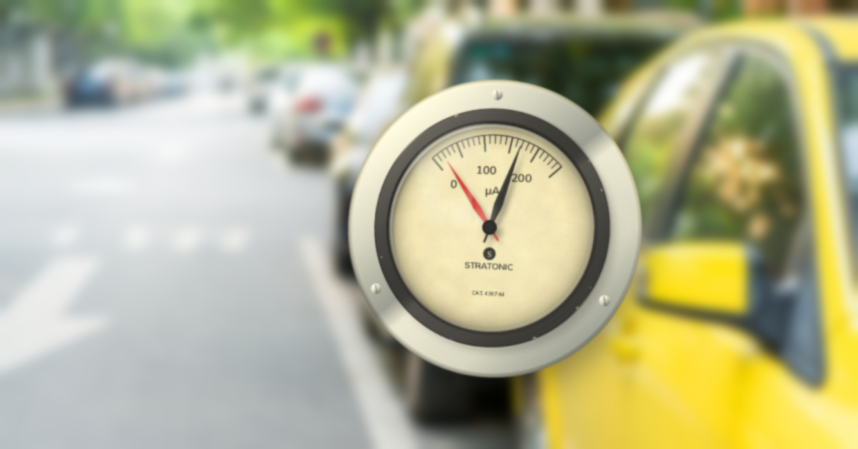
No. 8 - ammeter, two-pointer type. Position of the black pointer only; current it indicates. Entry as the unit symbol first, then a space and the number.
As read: µA 170
